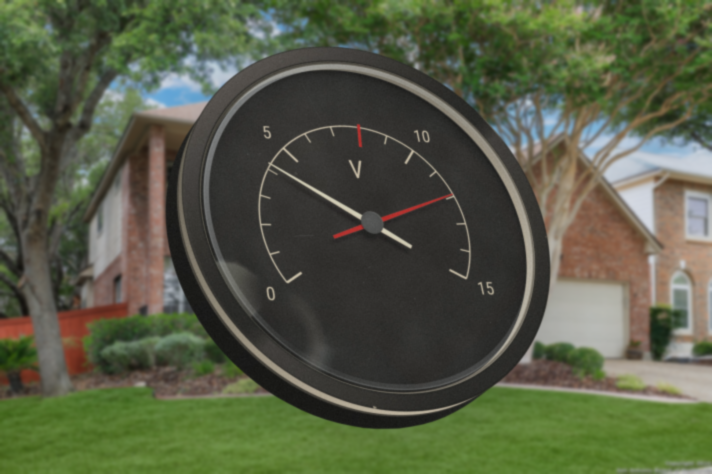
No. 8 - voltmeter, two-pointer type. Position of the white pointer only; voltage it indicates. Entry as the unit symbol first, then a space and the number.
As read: V 4
